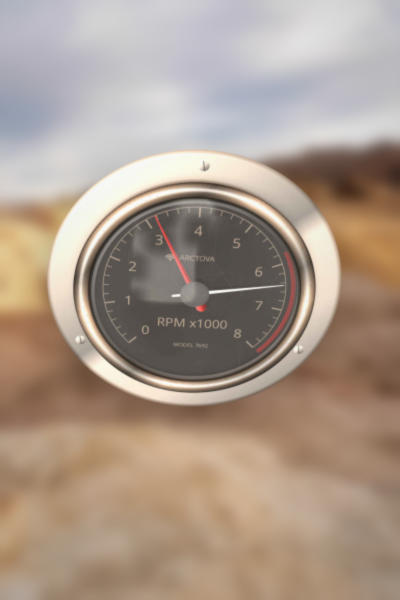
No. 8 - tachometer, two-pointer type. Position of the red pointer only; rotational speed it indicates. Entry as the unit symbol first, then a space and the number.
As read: rpm 3200
